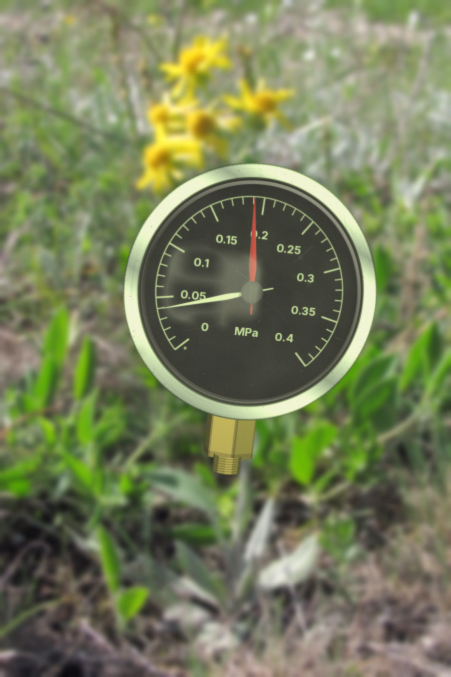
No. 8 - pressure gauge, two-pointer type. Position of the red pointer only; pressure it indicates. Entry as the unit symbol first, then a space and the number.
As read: MPa 0.19
